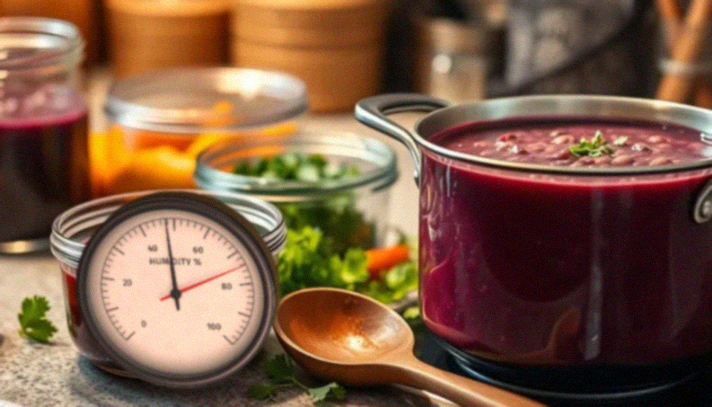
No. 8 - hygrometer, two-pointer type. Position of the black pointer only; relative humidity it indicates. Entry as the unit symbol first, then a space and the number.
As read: % 48
